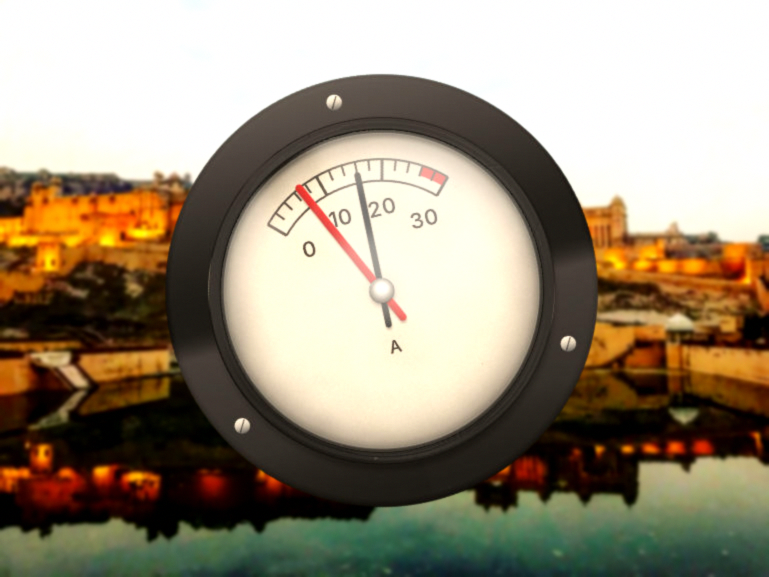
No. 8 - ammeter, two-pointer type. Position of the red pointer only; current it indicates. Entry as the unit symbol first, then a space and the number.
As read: A 7
